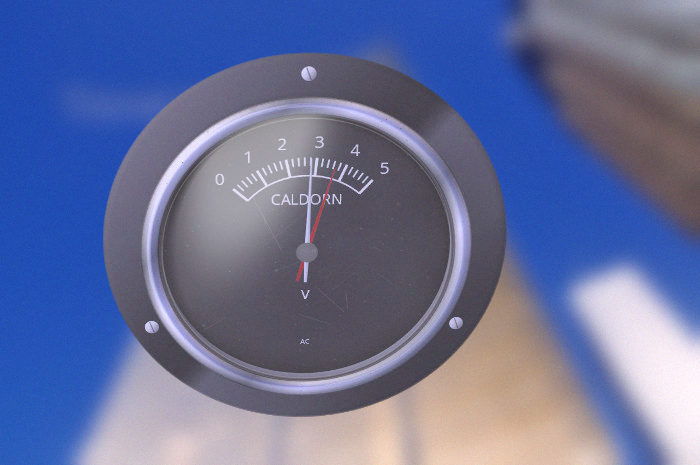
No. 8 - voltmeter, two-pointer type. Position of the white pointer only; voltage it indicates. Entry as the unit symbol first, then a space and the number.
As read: V 2.8
